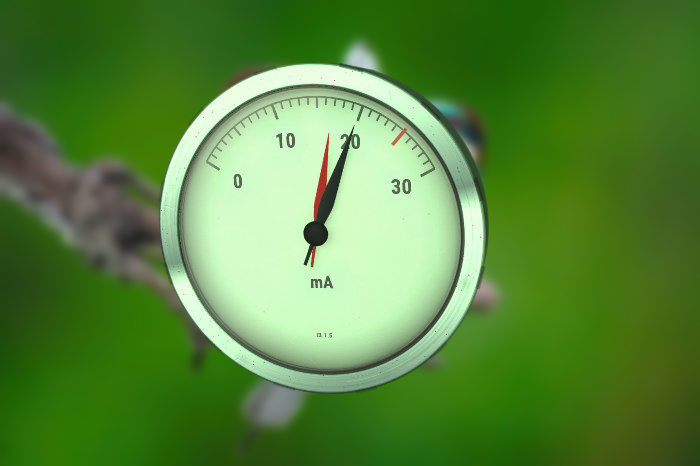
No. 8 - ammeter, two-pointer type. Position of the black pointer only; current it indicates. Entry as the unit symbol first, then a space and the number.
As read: mA 20
